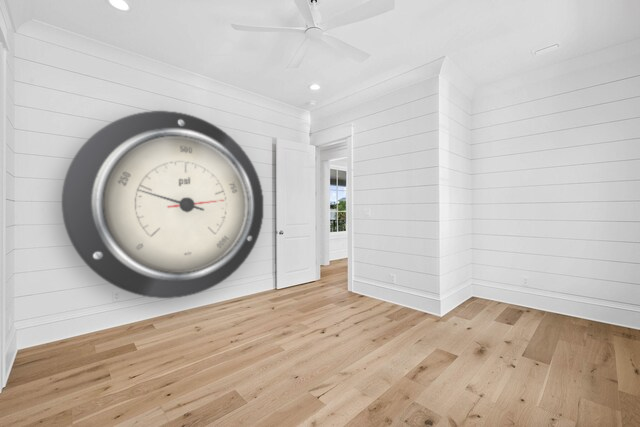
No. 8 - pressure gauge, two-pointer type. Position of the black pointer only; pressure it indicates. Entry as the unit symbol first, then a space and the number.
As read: psi 225
